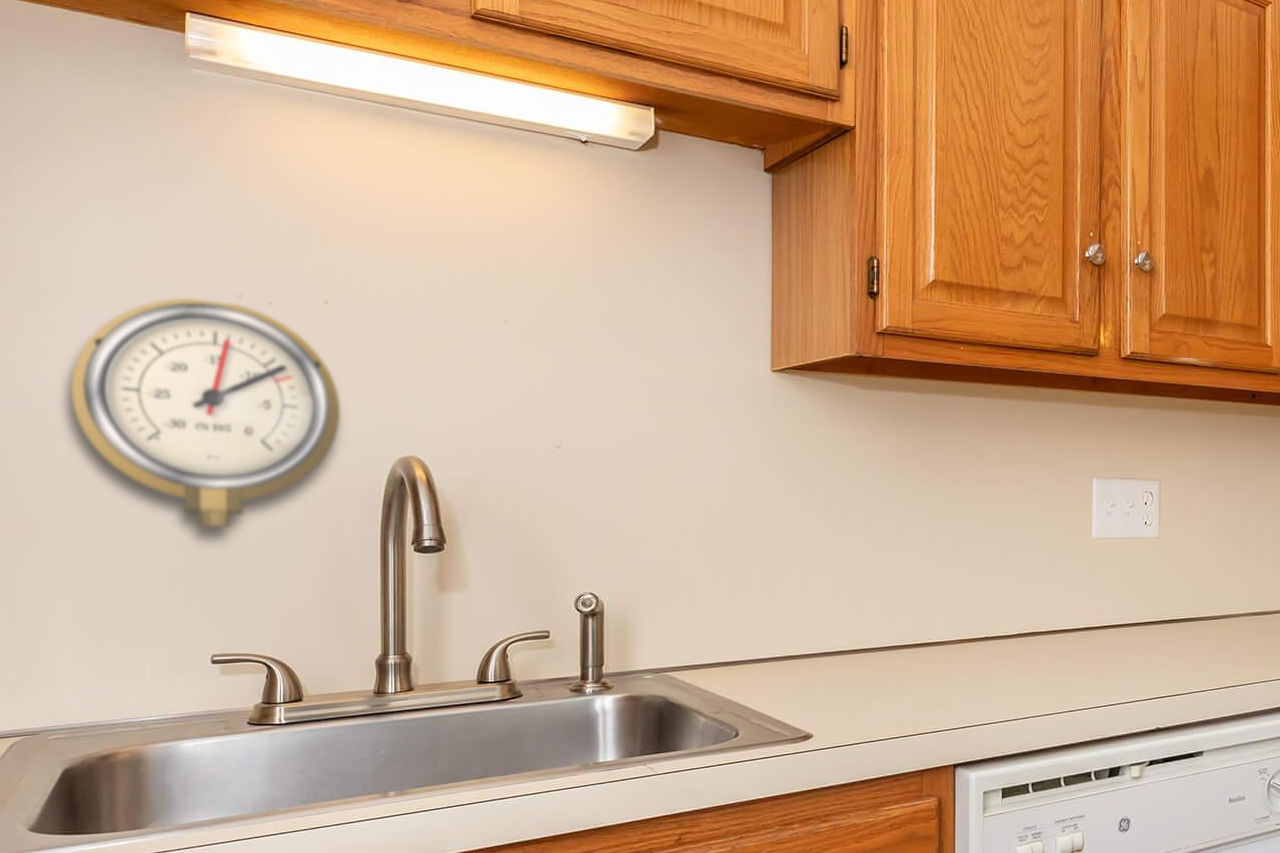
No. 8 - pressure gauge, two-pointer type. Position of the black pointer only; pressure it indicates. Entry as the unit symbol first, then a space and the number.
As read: inHg -9
